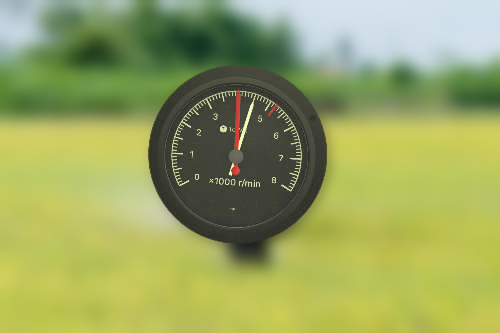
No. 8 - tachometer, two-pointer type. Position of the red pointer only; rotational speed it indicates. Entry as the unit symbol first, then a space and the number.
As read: rpm 4000
